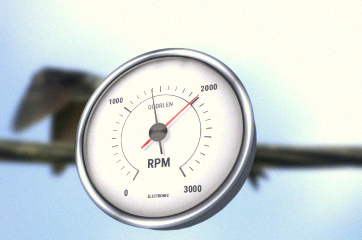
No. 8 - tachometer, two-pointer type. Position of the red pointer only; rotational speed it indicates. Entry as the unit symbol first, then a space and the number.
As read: rpm 2000
